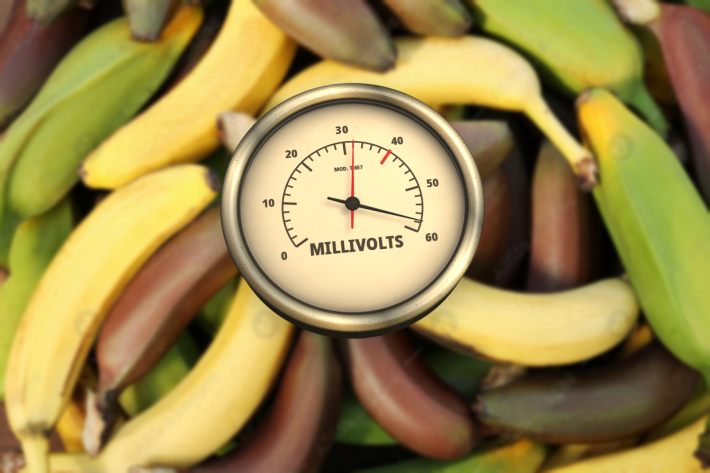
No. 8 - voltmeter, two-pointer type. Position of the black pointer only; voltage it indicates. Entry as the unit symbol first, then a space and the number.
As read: mV 58
